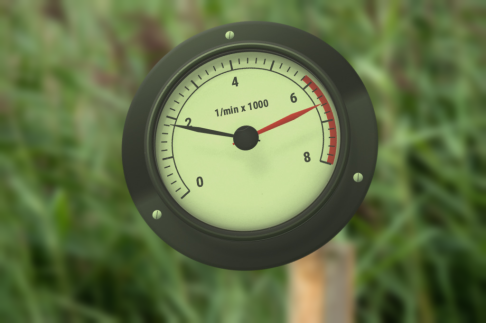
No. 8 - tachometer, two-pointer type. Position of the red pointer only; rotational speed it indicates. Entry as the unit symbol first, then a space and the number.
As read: rpm 6600
